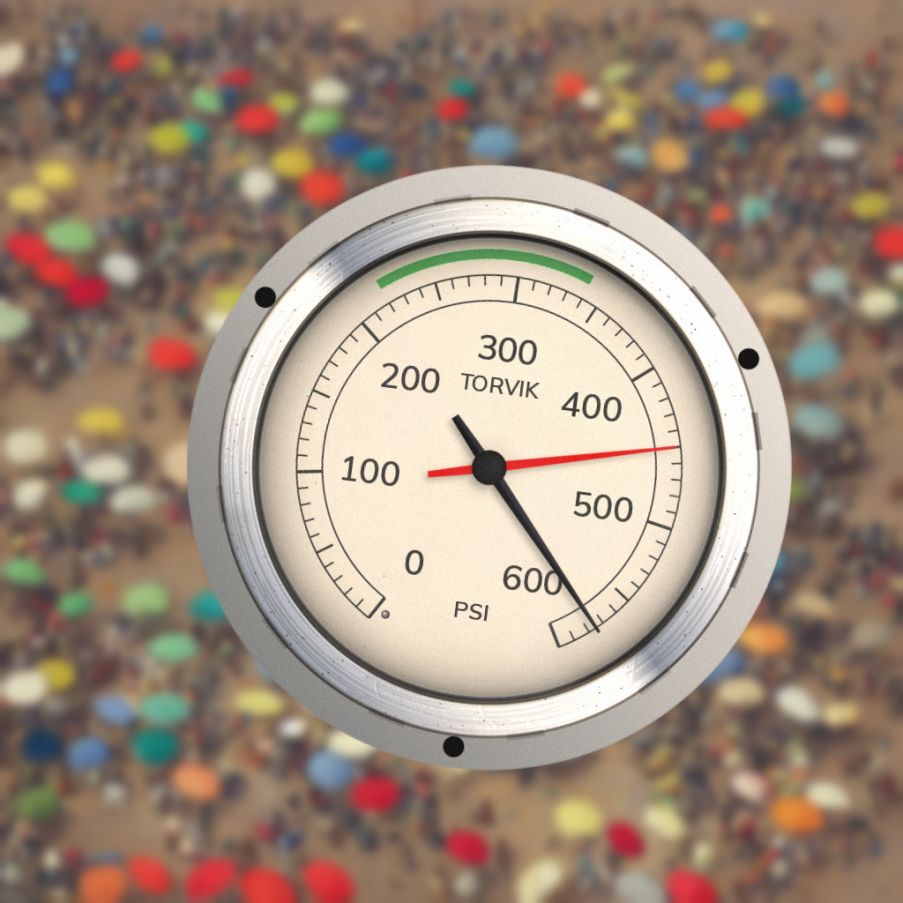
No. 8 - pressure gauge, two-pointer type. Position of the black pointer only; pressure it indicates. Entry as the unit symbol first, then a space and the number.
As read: psi 575
